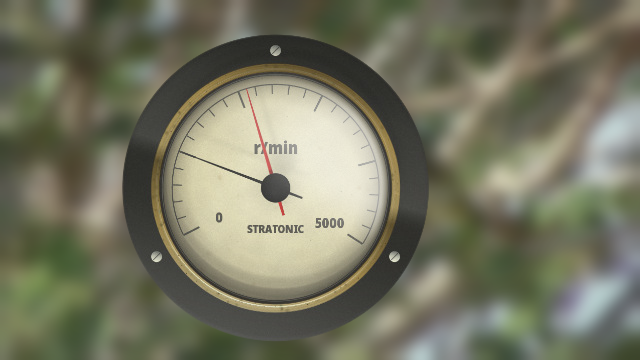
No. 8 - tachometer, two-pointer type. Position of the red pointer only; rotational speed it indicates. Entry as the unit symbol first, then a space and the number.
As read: rpm 2100
